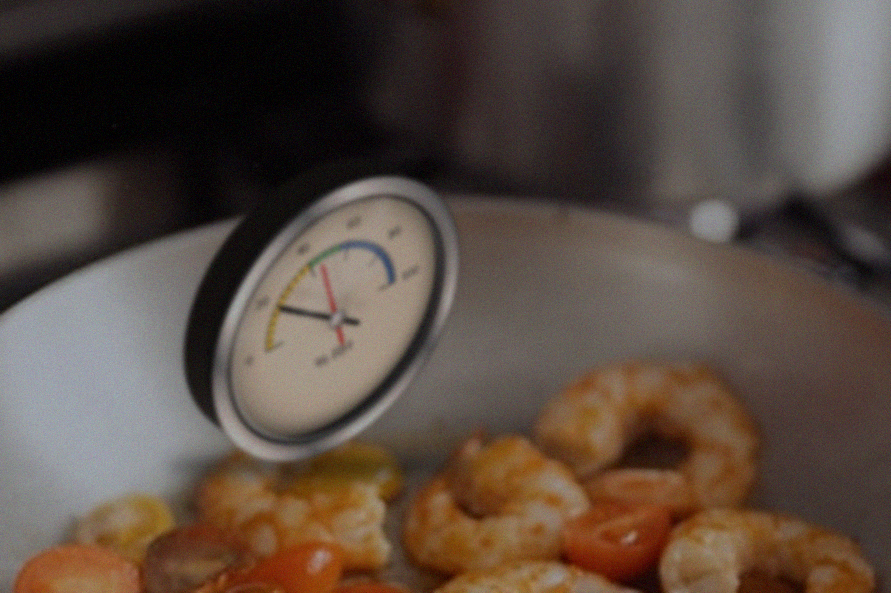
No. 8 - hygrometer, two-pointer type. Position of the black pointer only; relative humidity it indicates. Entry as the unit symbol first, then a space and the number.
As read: % 20
